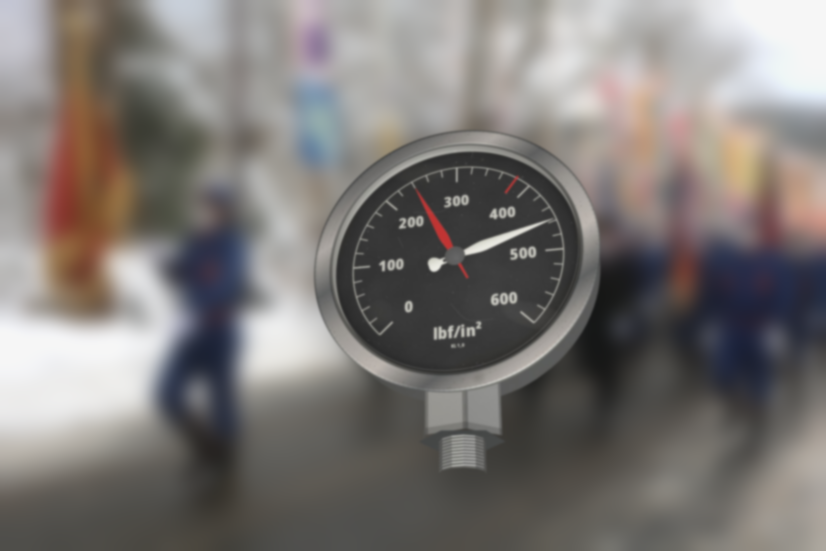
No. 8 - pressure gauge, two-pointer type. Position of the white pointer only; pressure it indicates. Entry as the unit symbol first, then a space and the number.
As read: psi 460
